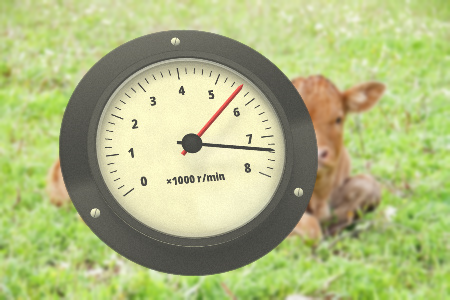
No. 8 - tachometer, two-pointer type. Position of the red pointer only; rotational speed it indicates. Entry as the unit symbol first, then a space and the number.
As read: rpm 5600
